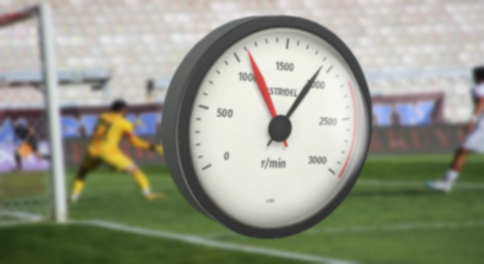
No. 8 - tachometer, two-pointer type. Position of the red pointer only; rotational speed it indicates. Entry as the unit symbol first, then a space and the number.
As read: rpm 1100
